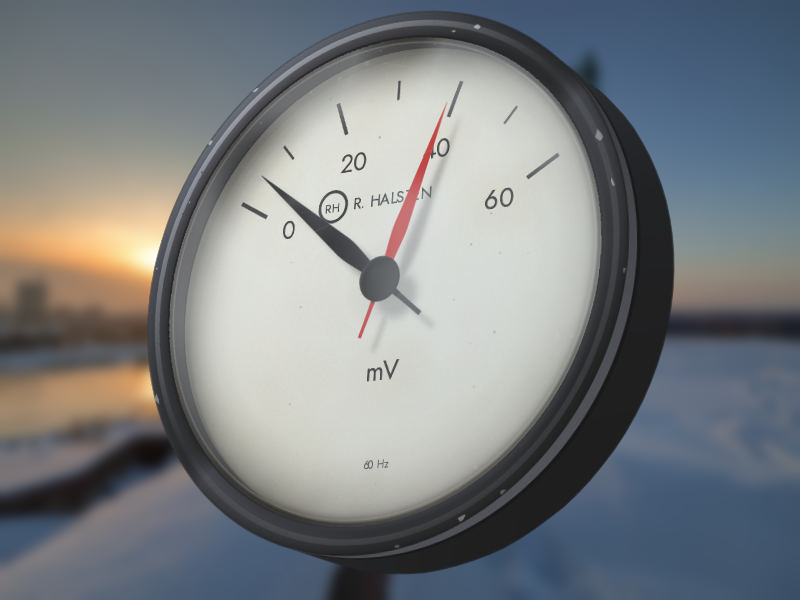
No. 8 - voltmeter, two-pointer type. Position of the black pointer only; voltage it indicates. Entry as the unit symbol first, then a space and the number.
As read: mV 5
